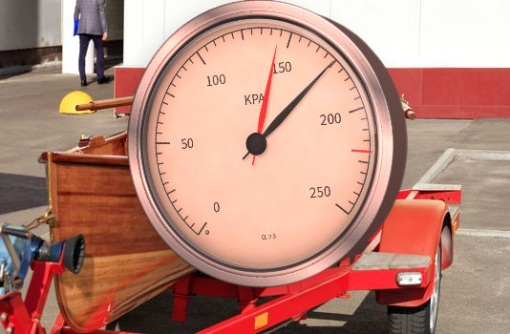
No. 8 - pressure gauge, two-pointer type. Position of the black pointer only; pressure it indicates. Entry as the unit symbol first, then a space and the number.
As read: kPa 175
